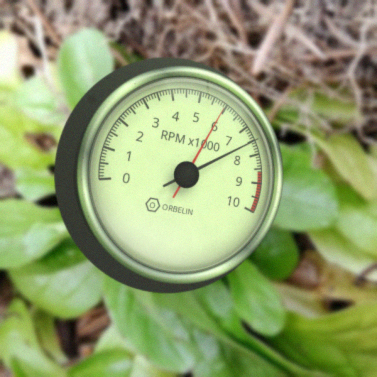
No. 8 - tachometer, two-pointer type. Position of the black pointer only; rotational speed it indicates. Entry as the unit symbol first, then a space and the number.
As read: rpm 7500
